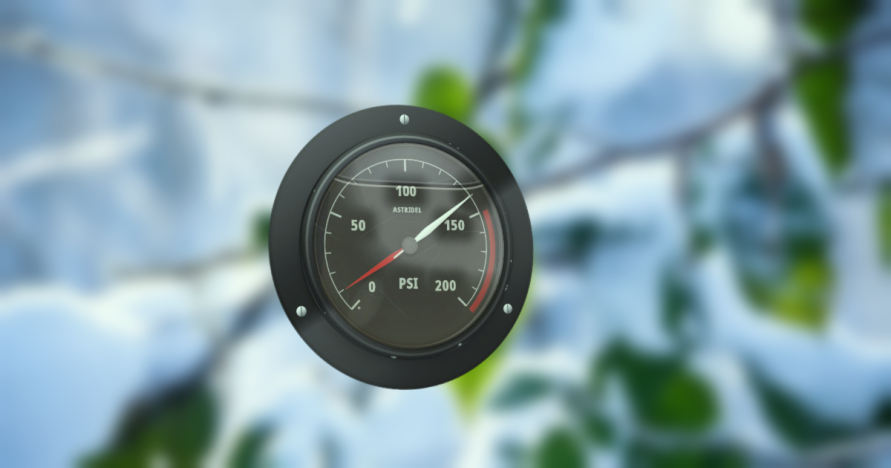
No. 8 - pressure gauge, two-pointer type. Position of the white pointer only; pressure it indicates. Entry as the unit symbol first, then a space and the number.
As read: psi 140
